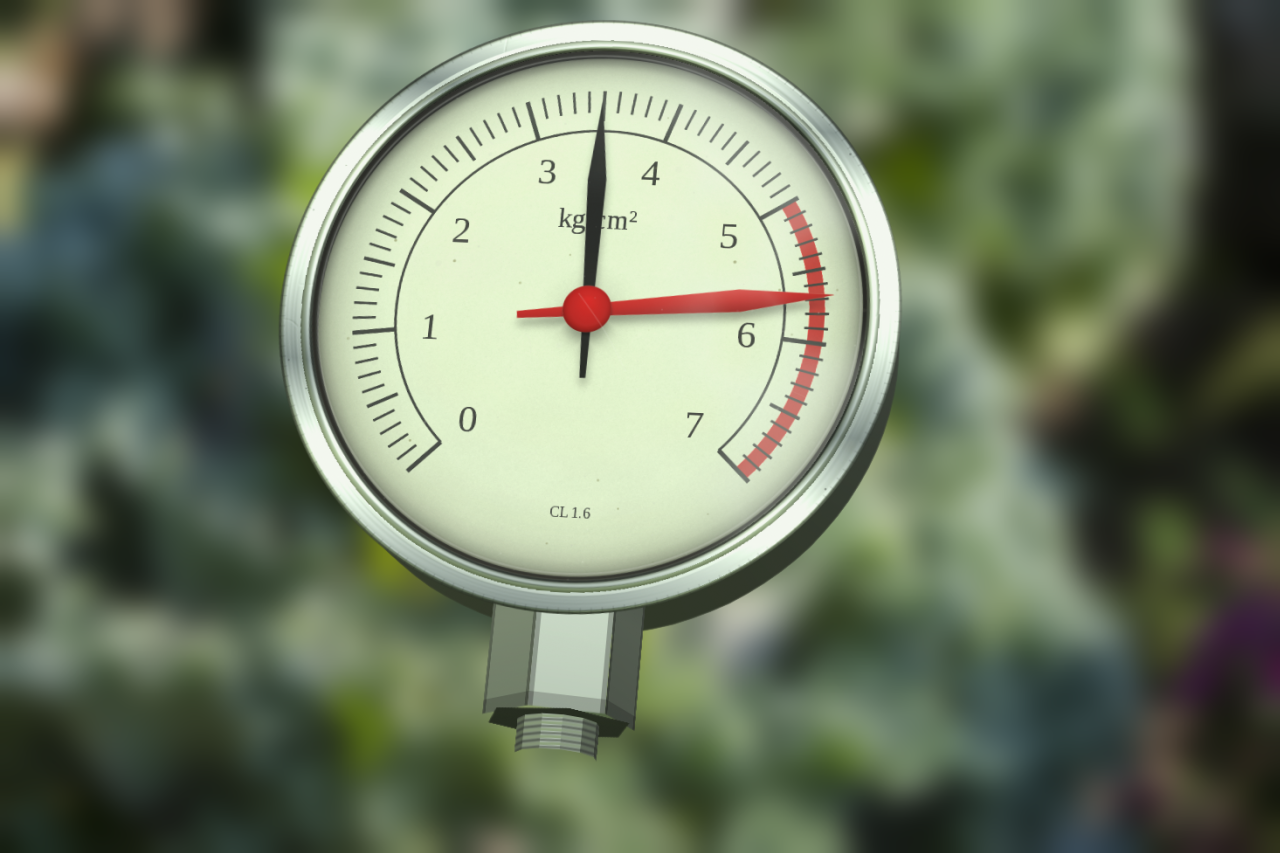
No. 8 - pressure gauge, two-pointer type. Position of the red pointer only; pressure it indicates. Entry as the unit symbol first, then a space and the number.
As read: kg/cm² 5.7
